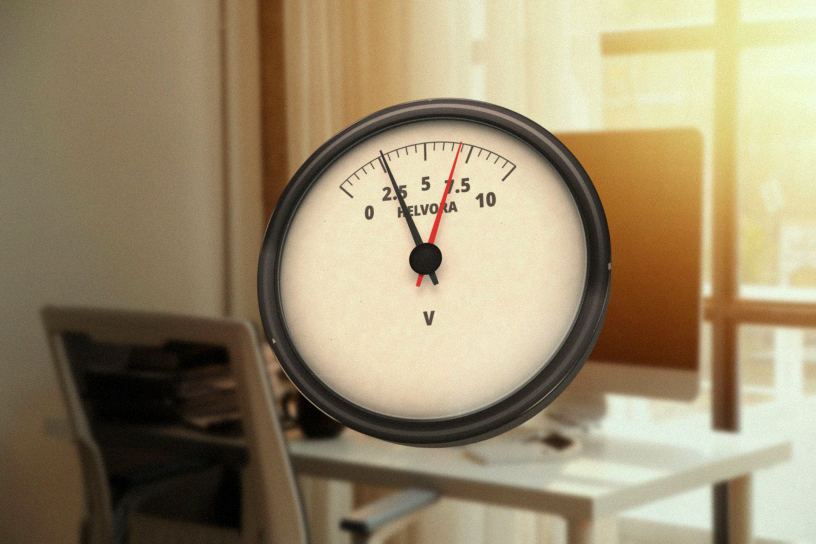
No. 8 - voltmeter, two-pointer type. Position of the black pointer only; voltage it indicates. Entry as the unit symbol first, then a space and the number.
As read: V 2.75
